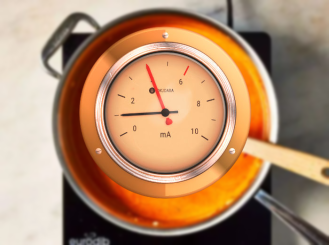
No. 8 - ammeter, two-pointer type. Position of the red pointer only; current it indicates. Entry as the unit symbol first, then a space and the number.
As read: mA 4
